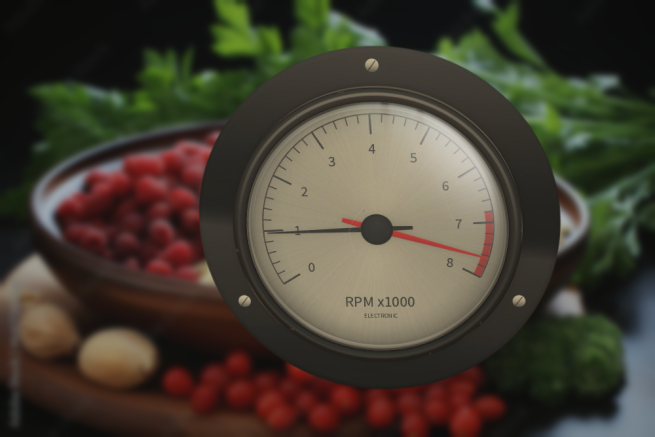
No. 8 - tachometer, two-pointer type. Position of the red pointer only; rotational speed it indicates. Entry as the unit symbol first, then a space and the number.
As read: rpm 7600
